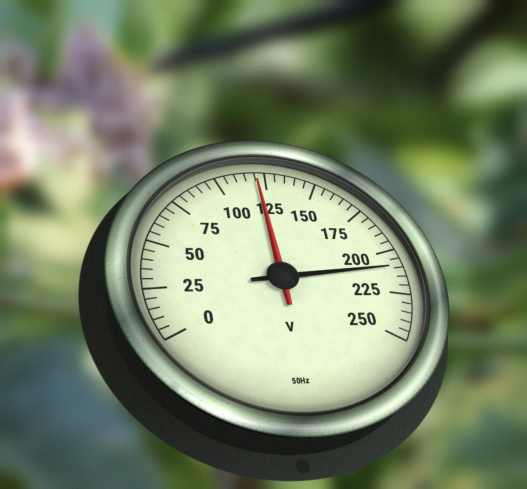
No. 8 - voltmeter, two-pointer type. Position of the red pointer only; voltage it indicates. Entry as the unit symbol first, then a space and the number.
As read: V 120
